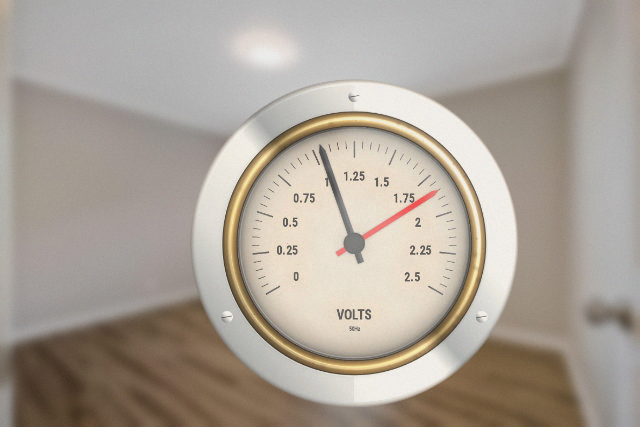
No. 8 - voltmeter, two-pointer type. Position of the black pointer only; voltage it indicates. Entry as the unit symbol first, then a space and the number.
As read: V 1.05
